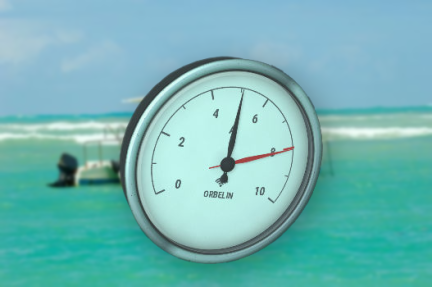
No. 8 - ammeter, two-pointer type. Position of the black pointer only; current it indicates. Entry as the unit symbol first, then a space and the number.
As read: A 5
